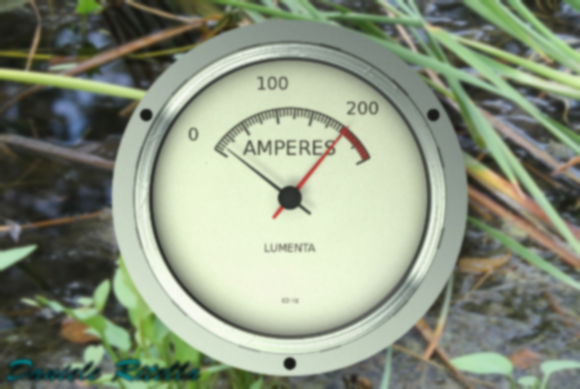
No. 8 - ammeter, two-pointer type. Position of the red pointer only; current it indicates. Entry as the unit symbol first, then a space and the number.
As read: A 200
